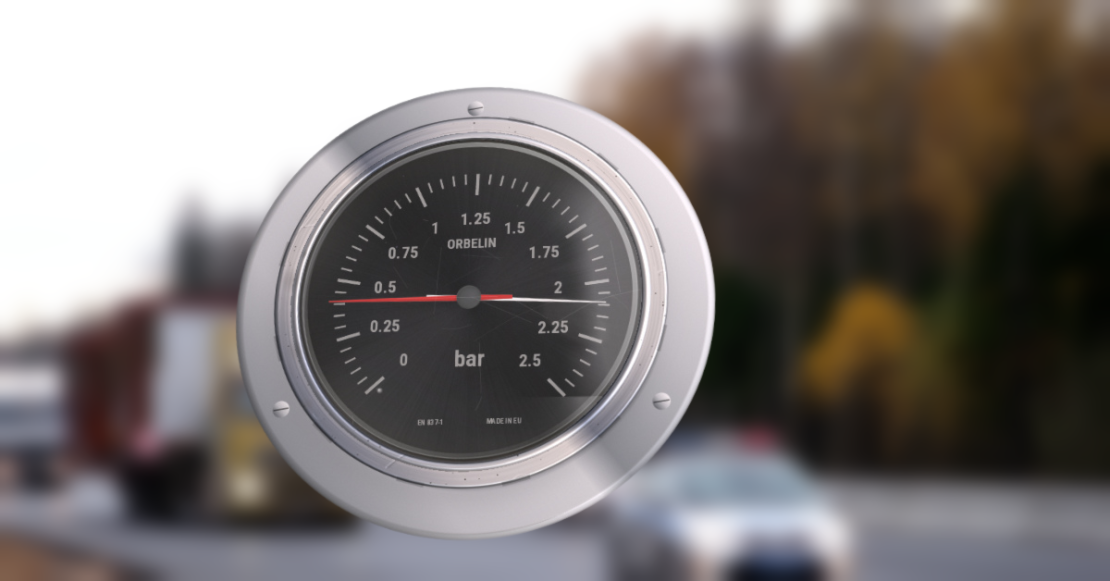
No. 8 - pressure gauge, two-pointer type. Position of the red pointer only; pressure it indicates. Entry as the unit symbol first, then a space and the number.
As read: bar 0.4
